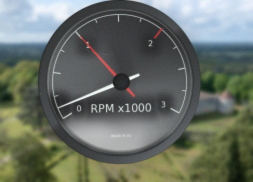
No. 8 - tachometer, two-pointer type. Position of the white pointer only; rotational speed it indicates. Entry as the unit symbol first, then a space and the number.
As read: rpm 125
